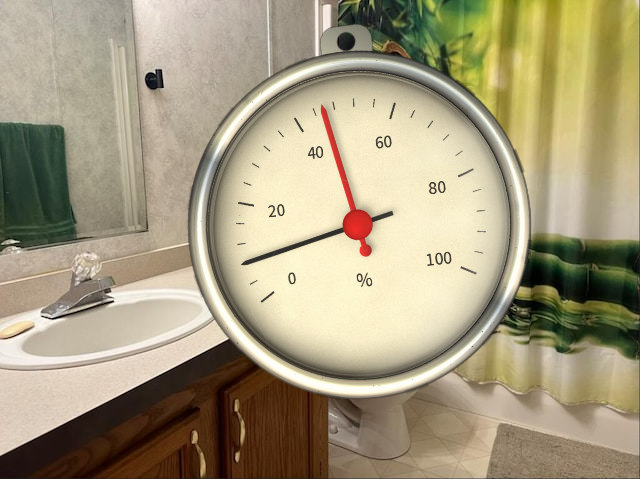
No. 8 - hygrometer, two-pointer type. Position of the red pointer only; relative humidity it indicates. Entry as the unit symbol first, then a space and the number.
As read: % 46
